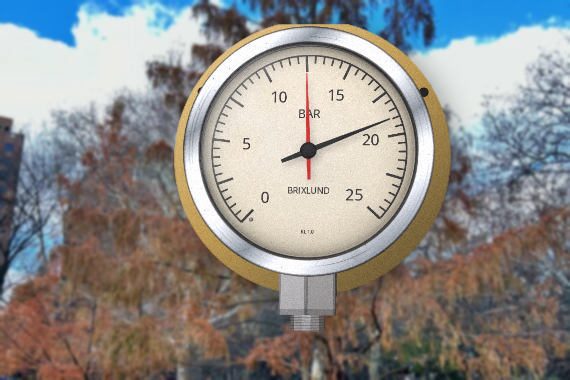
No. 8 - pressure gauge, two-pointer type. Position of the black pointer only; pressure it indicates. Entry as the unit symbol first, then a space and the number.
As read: bar 19
